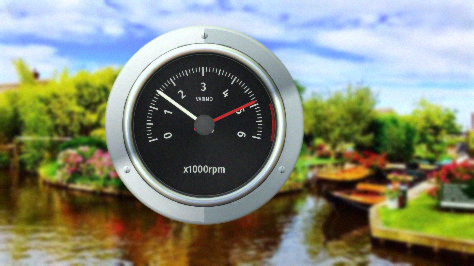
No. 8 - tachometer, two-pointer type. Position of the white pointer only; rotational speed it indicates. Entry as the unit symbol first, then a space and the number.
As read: rpm 1500
